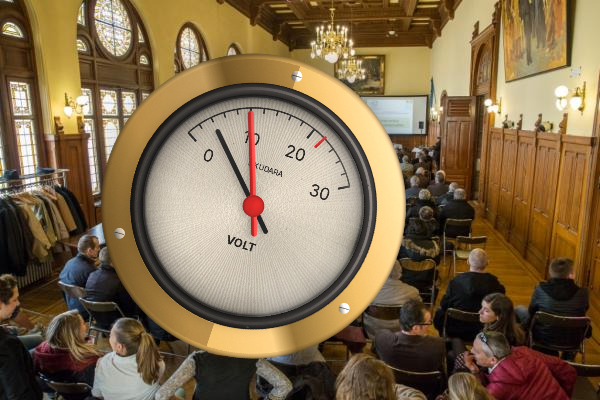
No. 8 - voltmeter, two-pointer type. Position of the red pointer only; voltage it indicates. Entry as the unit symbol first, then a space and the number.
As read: V 10
